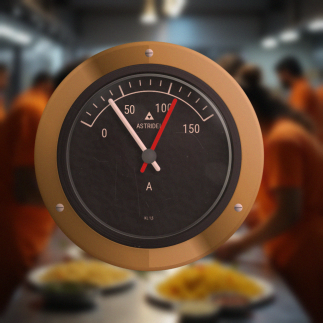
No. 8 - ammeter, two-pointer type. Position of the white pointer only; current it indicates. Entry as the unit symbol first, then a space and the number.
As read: A 35
